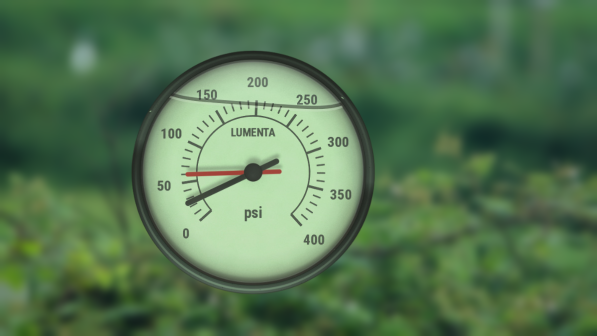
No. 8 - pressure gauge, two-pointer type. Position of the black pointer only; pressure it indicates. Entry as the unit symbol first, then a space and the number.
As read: psi 25
